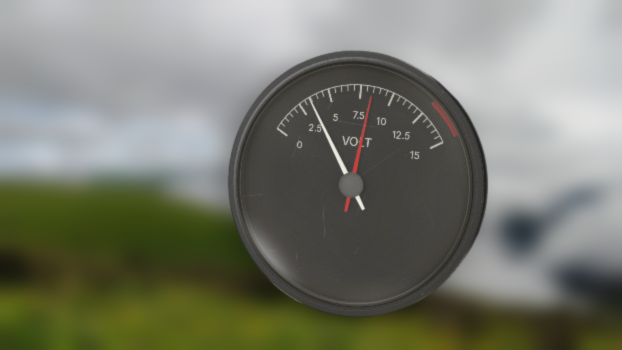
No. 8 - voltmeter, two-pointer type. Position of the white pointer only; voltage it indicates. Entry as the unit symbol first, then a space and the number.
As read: V 3.5
